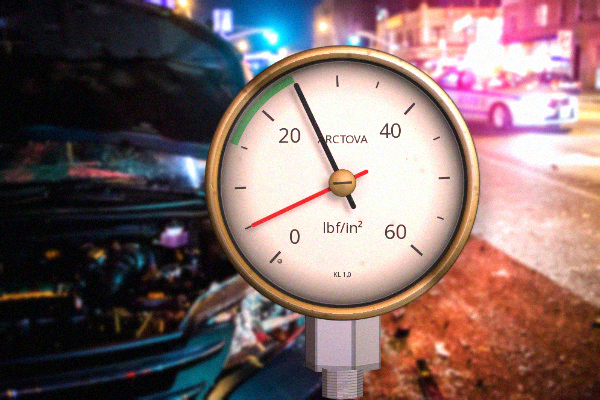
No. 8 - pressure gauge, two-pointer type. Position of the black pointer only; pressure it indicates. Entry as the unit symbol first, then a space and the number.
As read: psi 25
